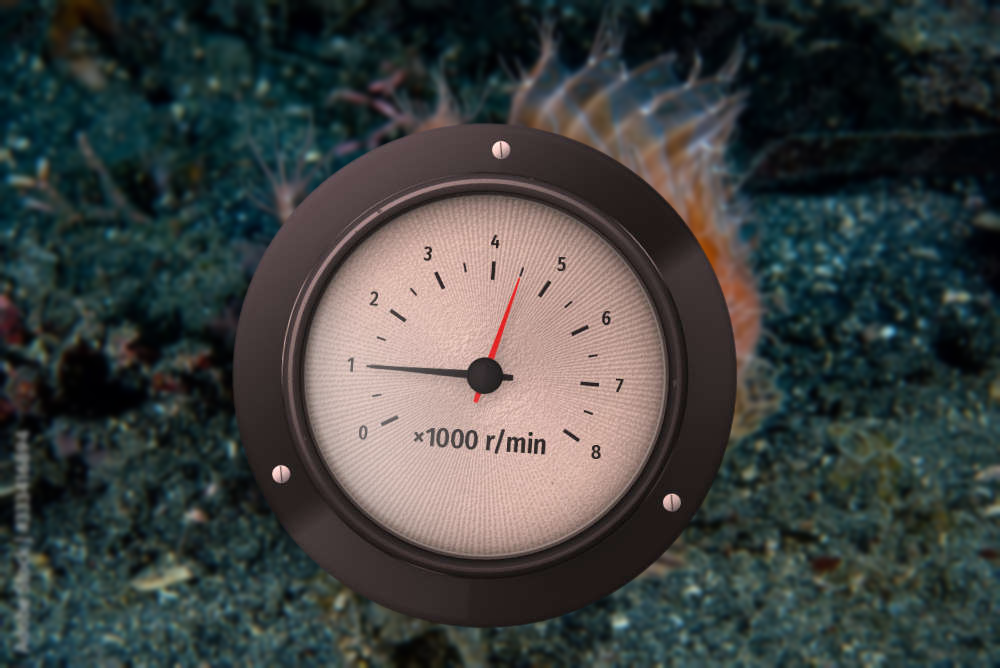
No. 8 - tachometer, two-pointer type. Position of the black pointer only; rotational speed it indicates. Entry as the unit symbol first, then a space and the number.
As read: rpm 1000
